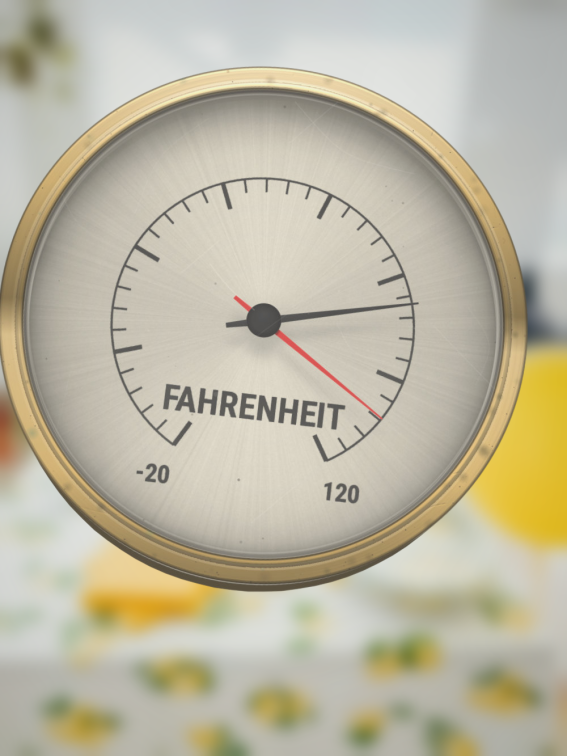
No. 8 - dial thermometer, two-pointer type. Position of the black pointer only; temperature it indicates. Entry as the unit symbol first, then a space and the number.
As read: °F 86
